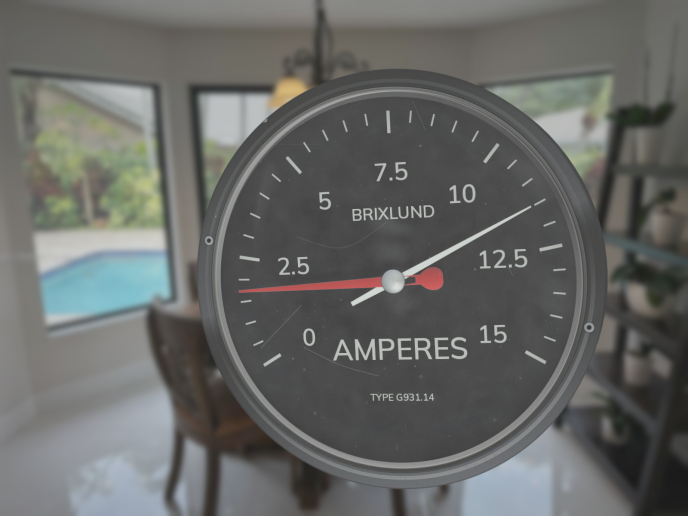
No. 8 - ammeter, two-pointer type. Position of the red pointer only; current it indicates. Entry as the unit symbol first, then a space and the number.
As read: A 1.75
